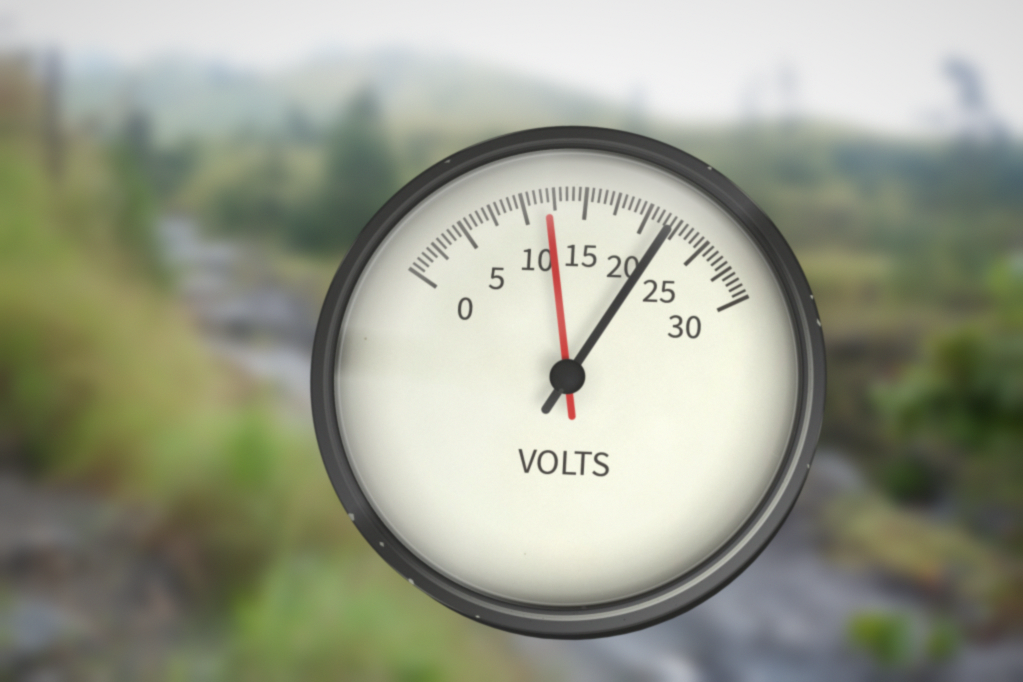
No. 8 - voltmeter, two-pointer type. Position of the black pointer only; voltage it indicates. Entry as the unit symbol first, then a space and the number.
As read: V 22
